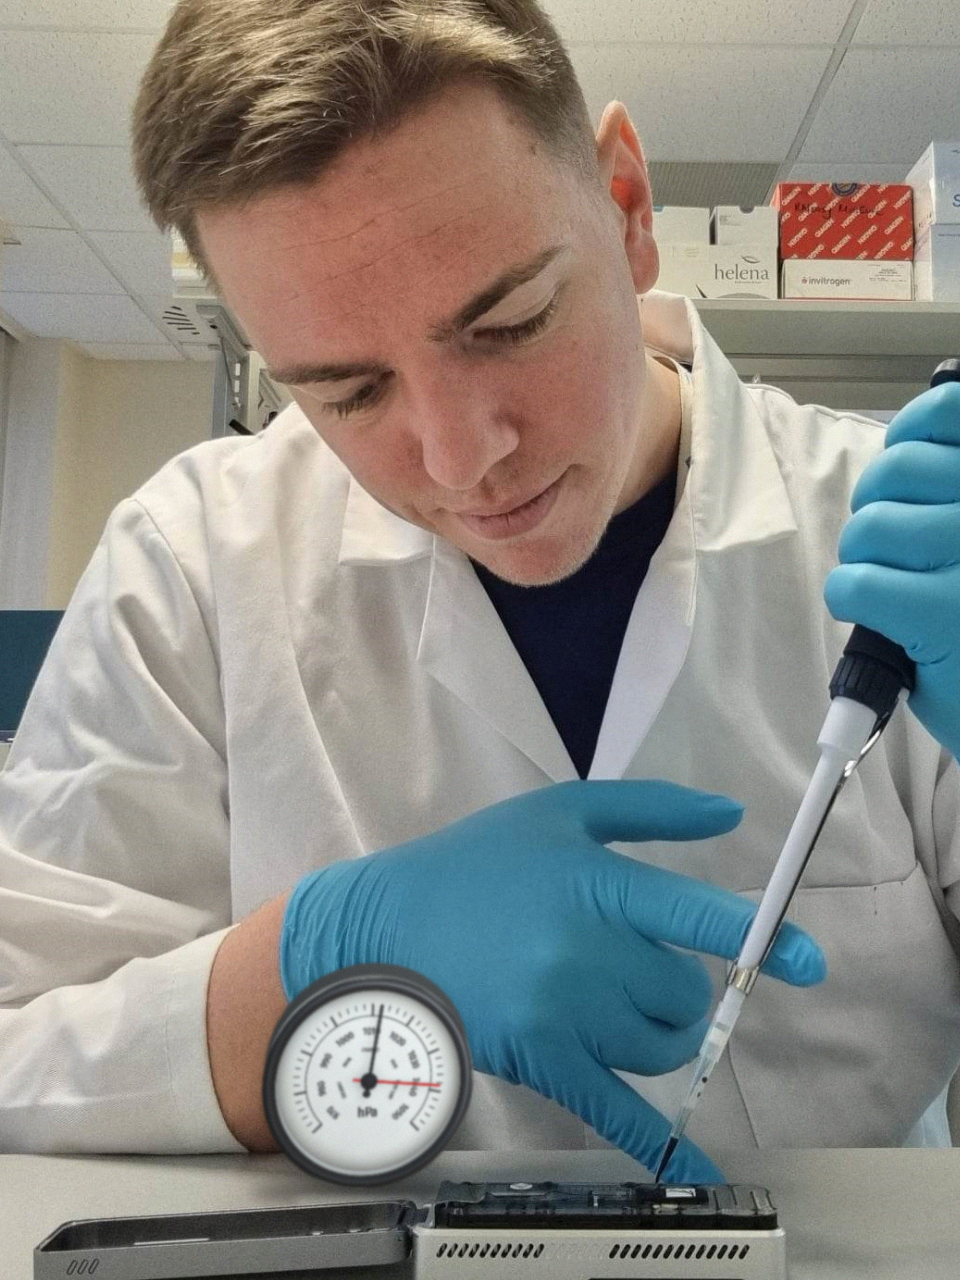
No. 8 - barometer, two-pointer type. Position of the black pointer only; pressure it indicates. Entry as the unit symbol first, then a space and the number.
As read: hPa 1012
